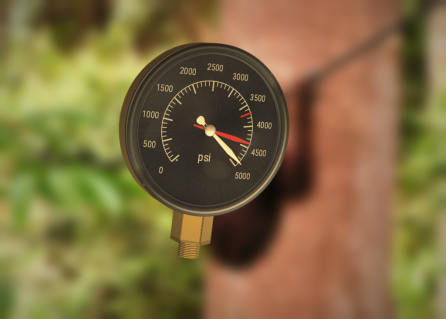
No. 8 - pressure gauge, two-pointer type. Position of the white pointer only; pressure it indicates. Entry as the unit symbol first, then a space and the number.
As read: psi 4900
